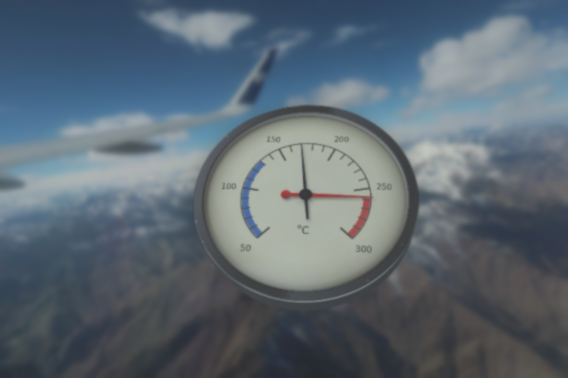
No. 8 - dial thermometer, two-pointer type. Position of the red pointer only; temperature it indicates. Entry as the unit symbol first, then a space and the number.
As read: °C 260
